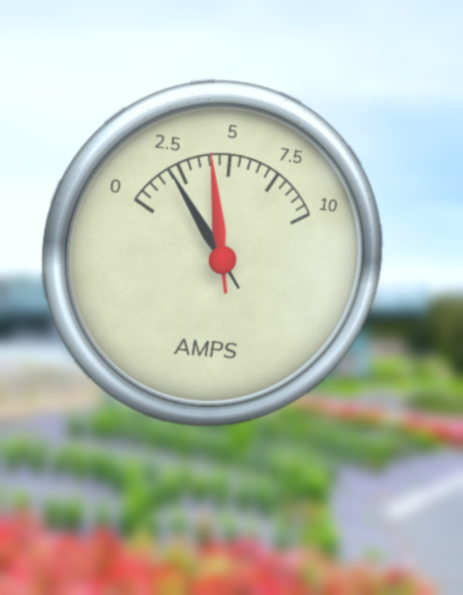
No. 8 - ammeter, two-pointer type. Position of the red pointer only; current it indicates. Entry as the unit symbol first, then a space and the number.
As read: A 4
